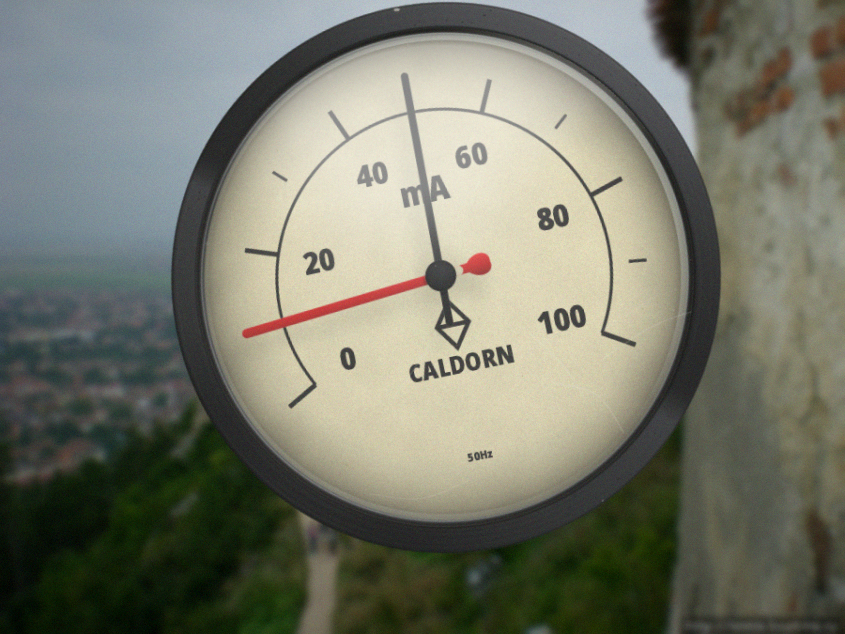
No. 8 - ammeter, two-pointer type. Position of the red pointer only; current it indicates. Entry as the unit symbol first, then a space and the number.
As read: mA 10
